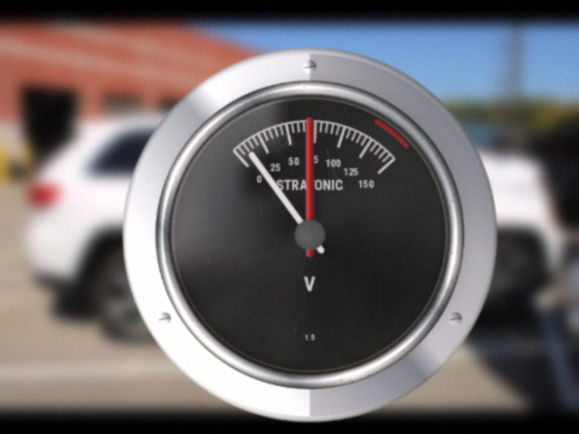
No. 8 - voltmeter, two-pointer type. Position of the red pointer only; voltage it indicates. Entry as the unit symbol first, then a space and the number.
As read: V 70
